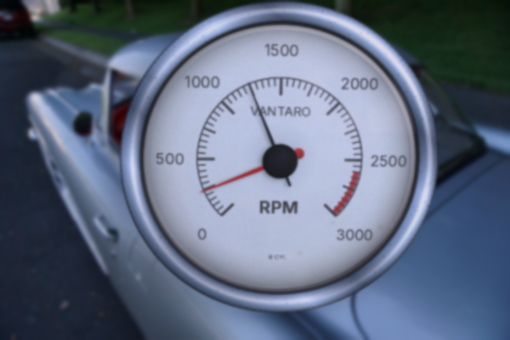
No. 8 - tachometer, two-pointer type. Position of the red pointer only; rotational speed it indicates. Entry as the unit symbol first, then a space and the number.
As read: rpm 250
